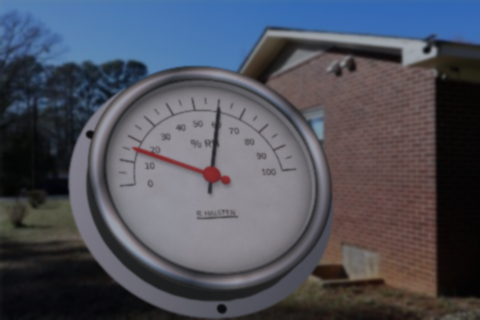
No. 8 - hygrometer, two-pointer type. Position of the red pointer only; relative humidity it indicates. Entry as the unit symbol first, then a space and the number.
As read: % 15
